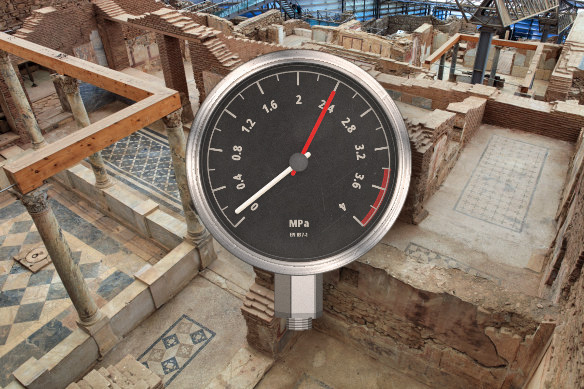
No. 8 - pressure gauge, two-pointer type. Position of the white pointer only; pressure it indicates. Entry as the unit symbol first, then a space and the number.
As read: MPa 0.1
